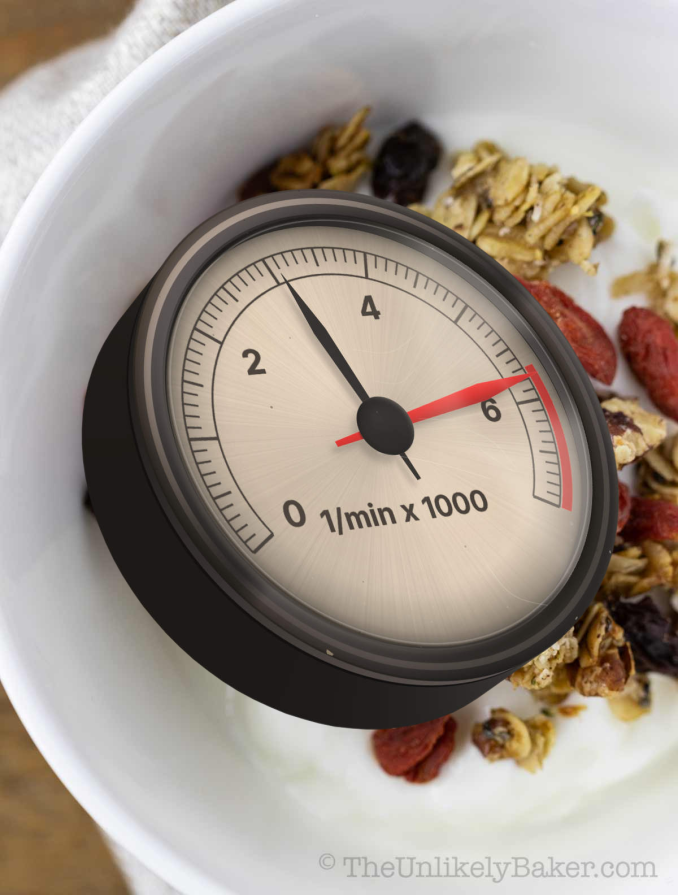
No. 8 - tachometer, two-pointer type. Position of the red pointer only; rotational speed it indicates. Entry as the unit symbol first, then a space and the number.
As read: rpm 5800
